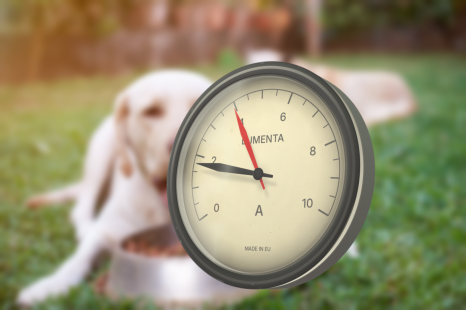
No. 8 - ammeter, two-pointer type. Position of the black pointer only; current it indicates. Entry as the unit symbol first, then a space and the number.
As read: A 1.75
